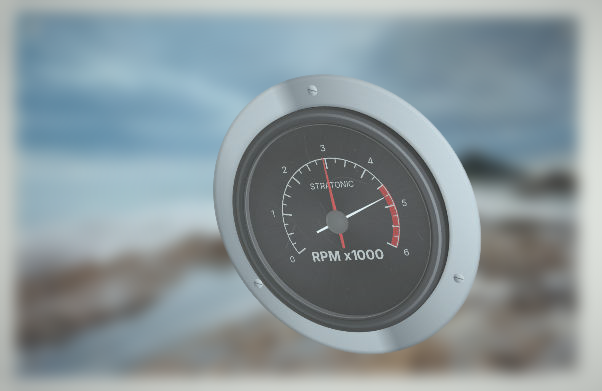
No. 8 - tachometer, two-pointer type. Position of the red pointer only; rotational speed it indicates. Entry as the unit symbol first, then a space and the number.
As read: rpm 3000
